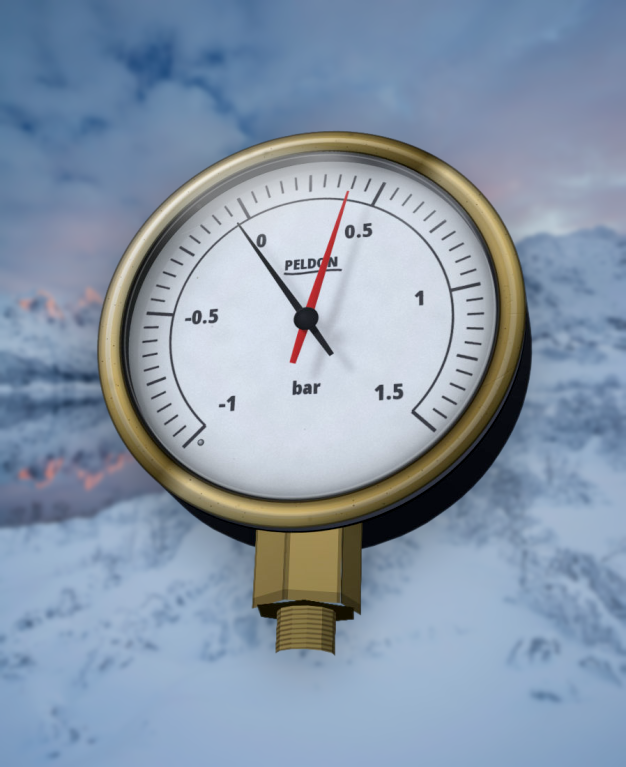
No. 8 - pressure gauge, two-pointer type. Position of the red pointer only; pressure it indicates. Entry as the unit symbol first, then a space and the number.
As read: bar 0.4
